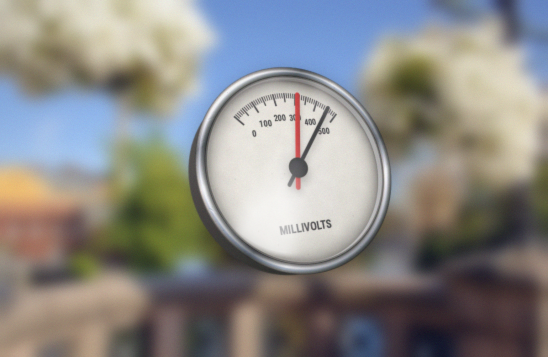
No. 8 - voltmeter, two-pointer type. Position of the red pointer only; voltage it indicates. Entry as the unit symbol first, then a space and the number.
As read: mV 300
